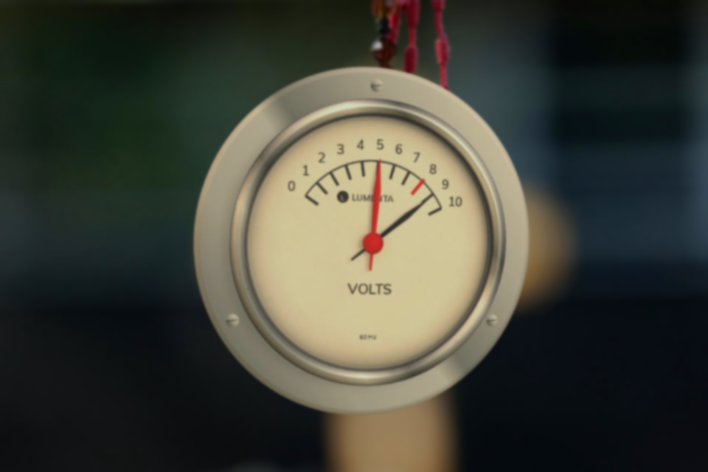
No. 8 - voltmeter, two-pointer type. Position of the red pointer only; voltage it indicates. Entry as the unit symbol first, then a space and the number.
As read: V 5
